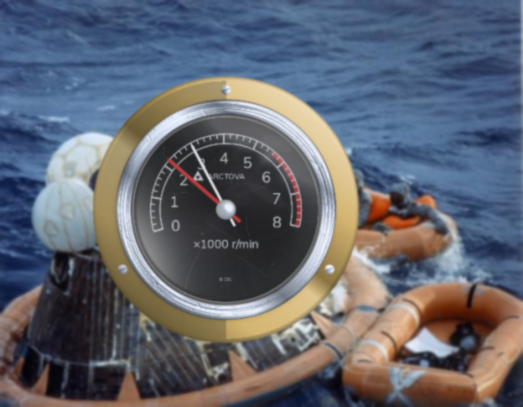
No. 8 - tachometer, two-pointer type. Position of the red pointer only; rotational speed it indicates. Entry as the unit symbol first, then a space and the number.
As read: rpm 2200
